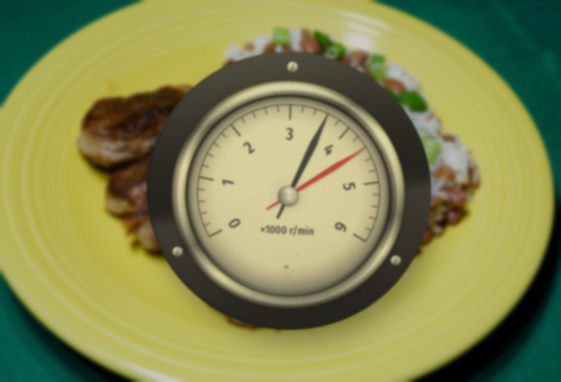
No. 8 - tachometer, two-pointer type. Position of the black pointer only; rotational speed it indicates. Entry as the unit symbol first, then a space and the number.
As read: rpm 3600
